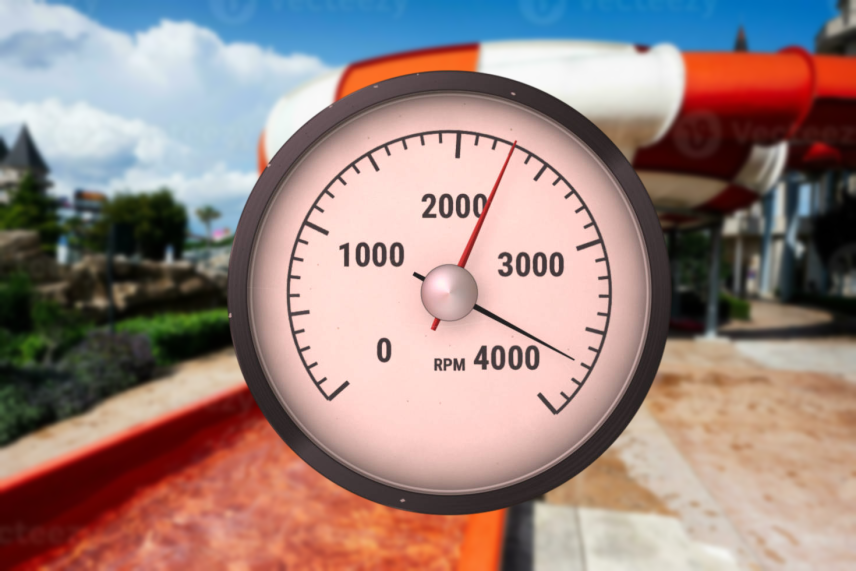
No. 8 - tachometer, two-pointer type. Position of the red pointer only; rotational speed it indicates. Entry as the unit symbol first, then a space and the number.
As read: rpm 2300
